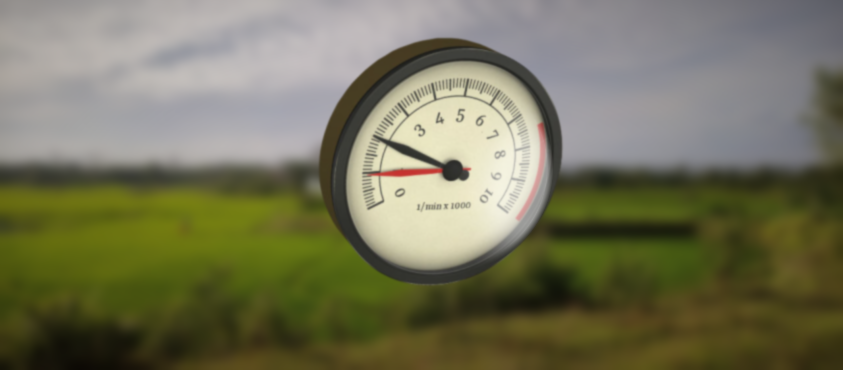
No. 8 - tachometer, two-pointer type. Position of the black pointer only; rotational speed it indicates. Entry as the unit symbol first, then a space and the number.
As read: rpm 2000
